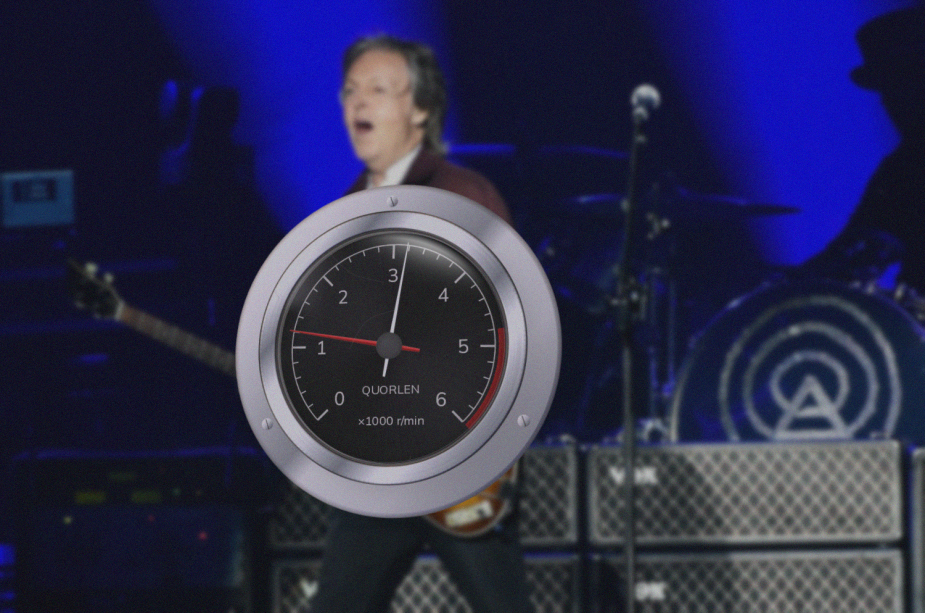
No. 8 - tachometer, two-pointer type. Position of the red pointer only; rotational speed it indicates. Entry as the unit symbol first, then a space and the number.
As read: rpm 1200
